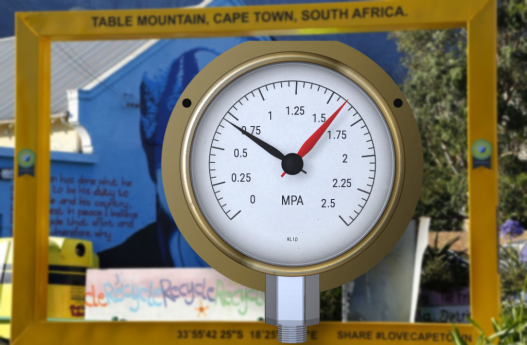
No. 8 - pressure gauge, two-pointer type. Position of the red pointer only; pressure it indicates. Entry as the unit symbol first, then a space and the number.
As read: MPa 1.6
